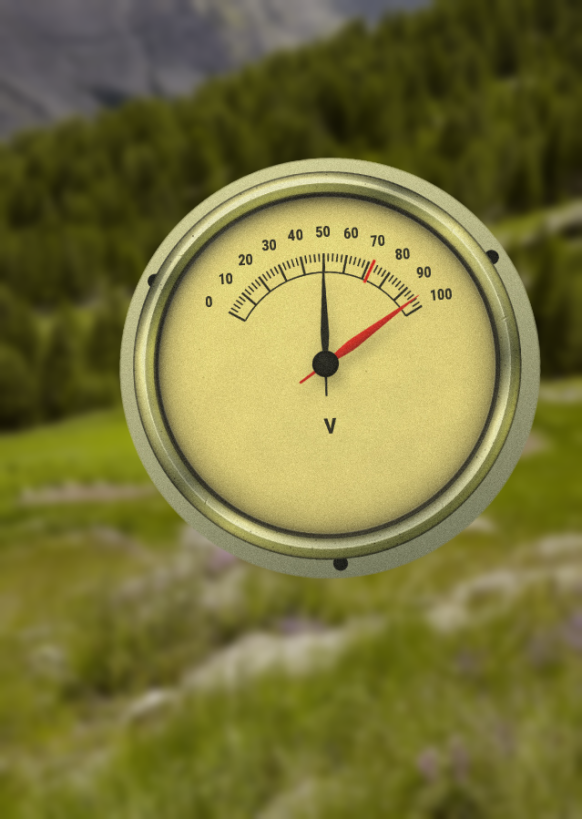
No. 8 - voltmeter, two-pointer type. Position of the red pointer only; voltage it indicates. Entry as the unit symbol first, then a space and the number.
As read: V 96
